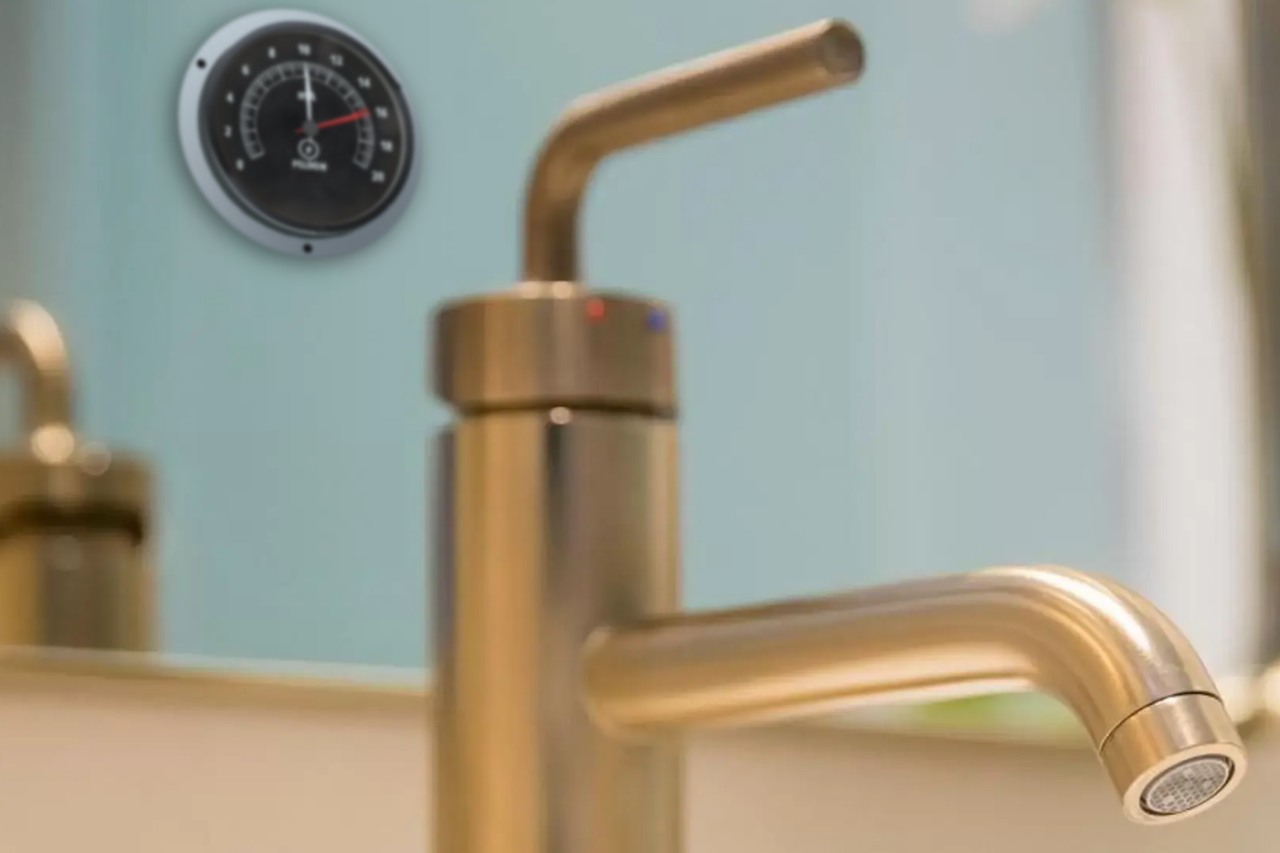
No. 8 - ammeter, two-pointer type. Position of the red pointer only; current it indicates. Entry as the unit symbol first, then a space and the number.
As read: mA 16
